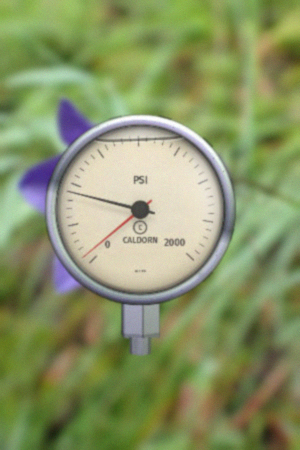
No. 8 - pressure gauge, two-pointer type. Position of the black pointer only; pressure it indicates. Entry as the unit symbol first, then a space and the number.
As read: psi 450
